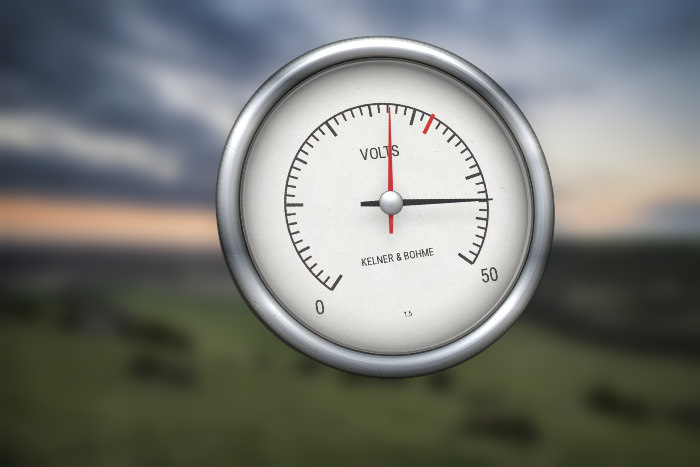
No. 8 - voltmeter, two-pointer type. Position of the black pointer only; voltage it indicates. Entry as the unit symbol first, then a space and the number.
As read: V 43
